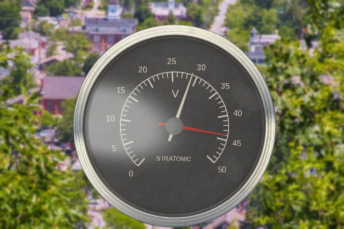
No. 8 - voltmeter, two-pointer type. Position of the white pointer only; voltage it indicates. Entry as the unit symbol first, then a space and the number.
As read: V 29
